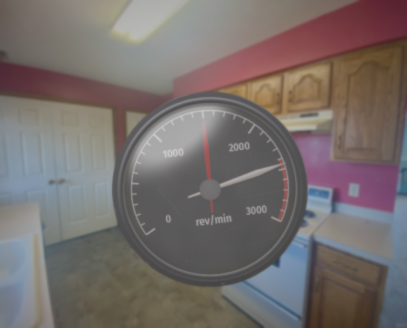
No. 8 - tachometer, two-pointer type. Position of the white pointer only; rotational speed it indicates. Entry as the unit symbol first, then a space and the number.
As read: rpm 2450
